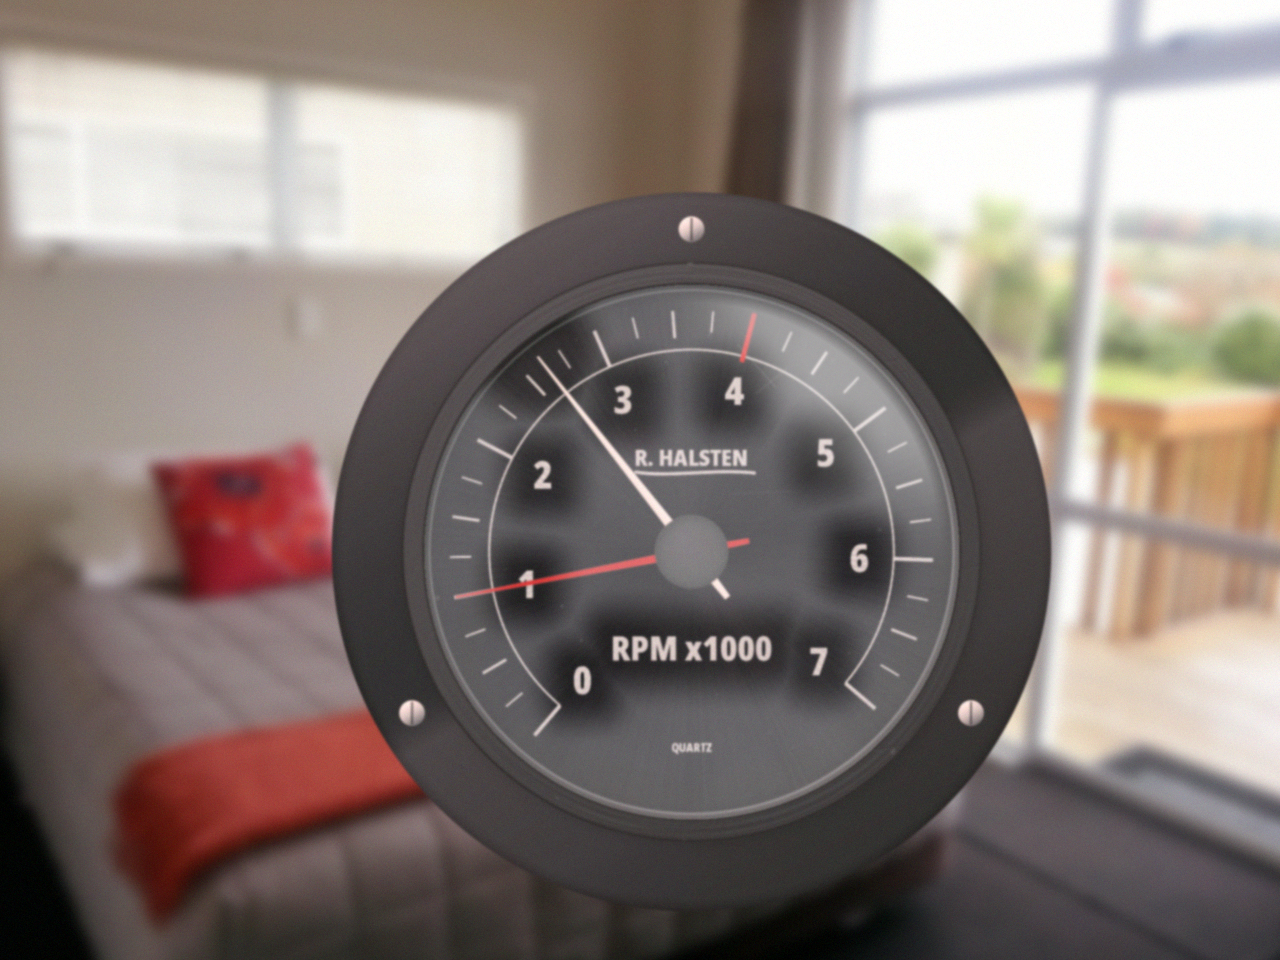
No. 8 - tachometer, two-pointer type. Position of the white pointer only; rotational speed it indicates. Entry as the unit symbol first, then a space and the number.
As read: rpm 2625
